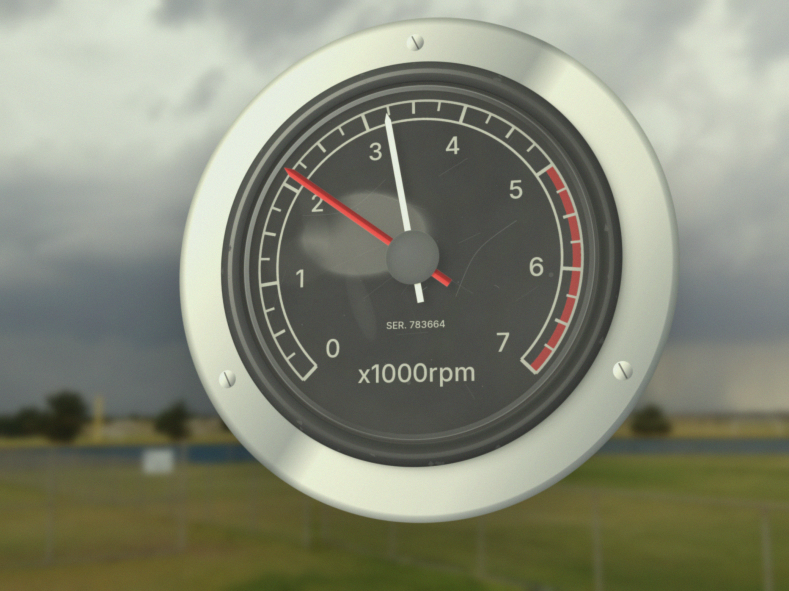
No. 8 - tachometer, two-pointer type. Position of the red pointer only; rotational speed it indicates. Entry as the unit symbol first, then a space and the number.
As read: rpm 2125
